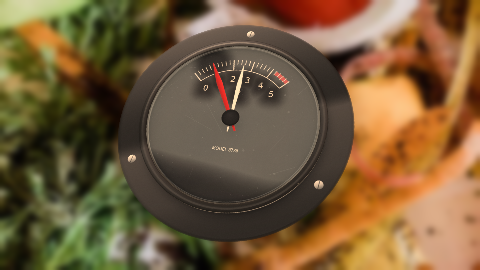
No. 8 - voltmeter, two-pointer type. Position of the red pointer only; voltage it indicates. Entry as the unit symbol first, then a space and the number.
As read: V 1
